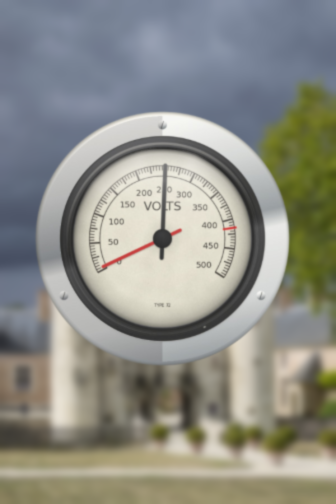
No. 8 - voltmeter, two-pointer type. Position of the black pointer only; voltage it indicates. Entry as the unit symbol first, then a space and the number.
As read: V 250
